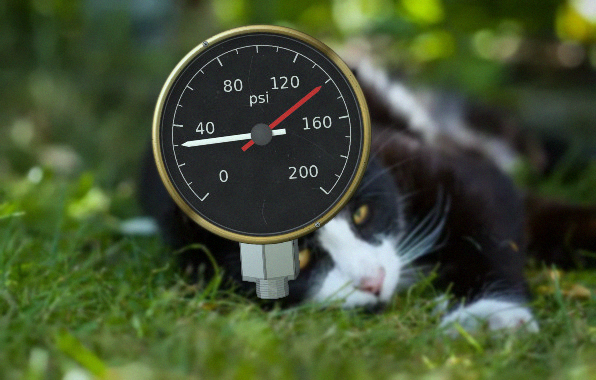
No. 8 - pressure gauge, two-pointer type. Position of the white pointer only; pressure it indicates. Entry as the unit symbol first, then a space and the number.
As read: psi 30
